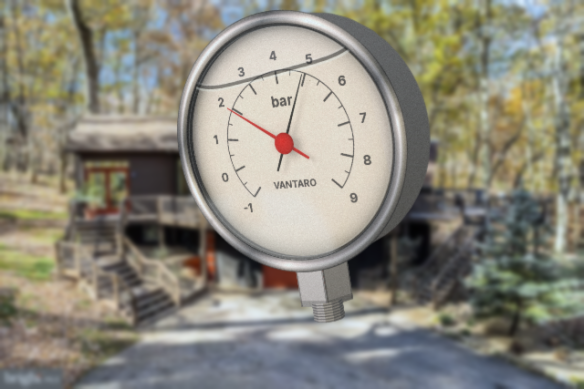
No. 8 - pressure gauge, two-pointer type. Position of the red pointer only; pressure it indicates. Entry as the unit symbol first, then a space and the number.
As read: bar 2
